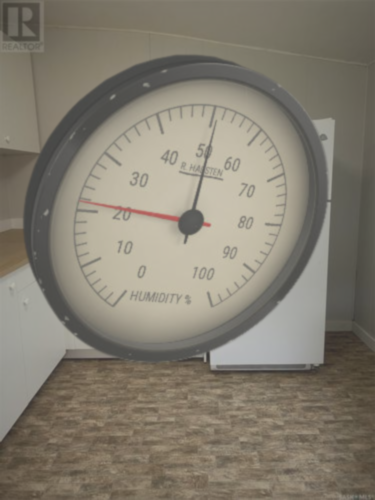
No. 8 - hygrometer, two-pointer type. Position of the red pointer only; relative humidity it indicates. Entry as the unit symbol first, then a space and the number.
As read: % 22
